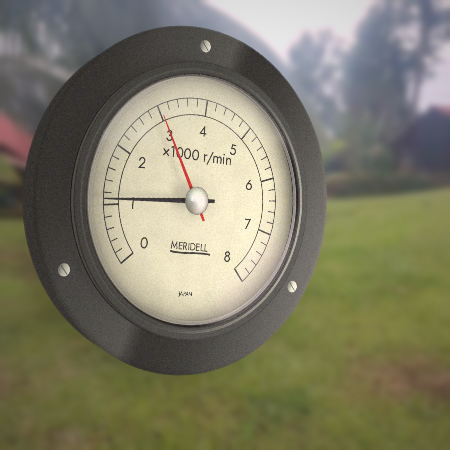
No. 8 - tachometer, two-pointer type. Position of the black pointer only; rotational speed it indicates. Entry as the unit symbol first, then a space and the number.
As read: rpm 1100
